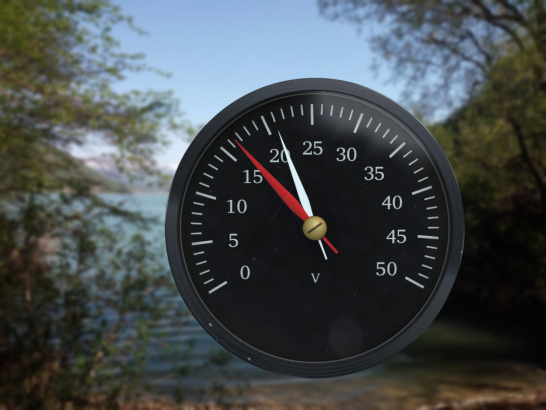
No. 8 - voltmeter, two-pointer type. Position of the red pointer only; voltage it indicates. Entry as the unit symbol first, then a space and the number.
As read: V 16.5
